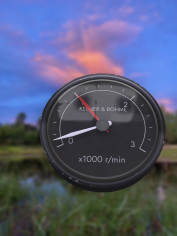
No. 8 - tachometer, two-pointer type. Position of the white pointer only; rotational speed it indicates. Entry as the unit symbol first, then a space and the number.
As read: rpm 100
